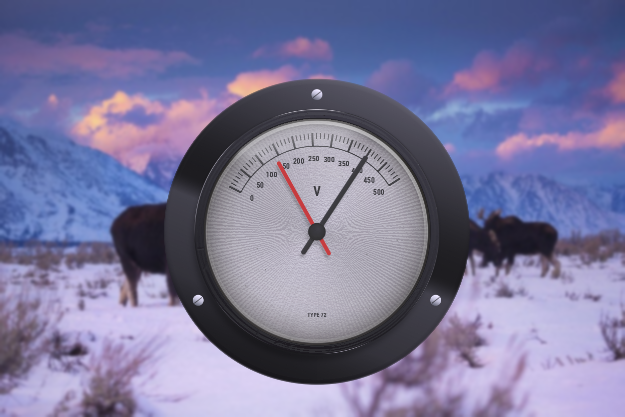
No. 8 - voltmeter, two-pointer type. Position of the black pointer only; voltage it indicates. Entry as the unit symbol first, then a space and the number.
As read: V 400
